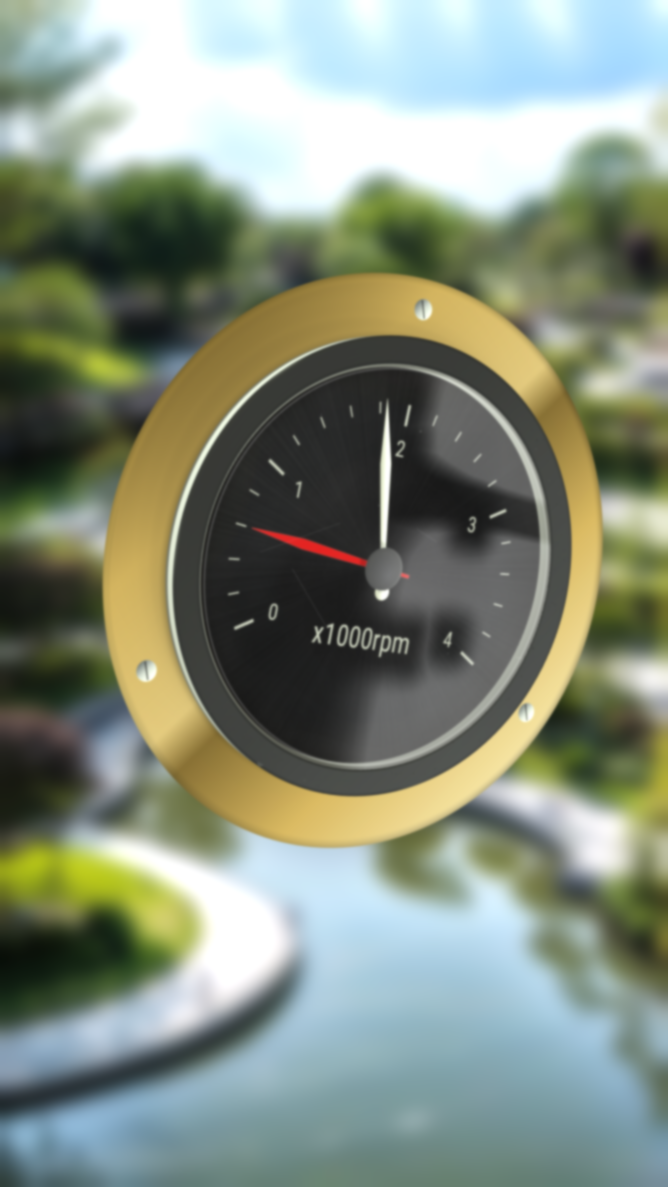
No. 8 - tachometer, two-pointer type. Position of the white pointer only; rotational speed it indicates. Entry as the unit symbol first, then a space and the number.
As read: rpm 1800
